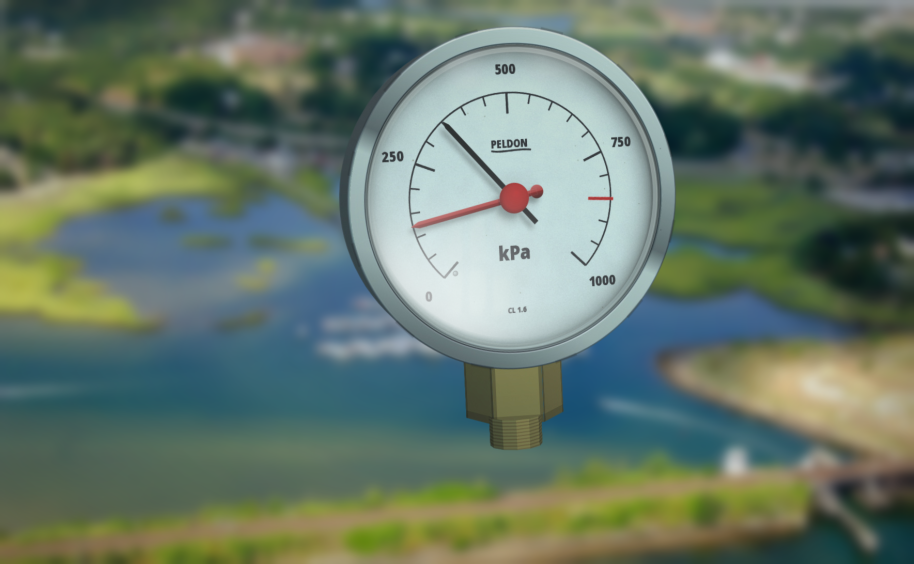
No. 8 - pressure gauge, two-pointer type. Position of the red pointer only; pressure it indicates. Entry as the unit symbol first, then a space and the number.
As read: kPa 125
